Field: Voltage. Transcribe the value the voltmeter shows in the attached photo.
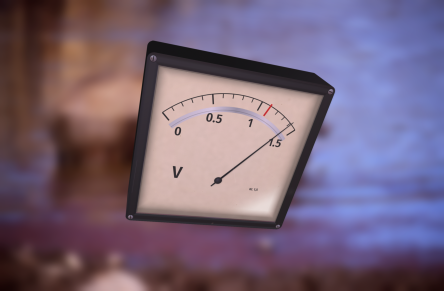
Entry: 1.4 V
